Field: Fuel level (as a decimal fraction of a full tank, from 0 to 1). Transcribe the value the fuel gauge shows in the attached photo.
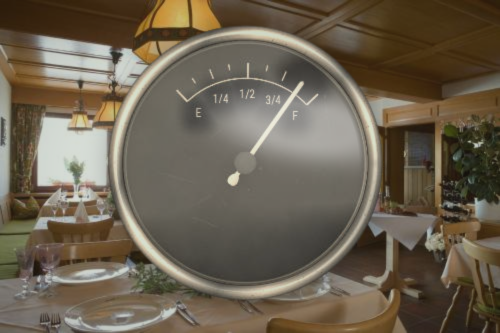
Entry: 0.875
